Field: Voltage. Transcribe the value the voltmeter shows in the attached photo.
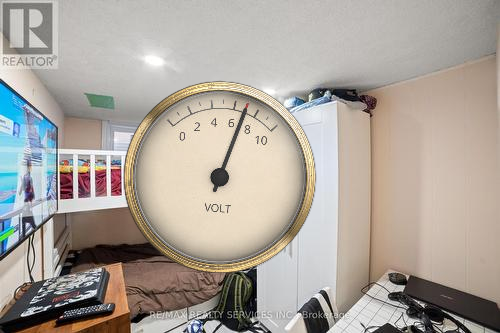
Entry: 7 V
